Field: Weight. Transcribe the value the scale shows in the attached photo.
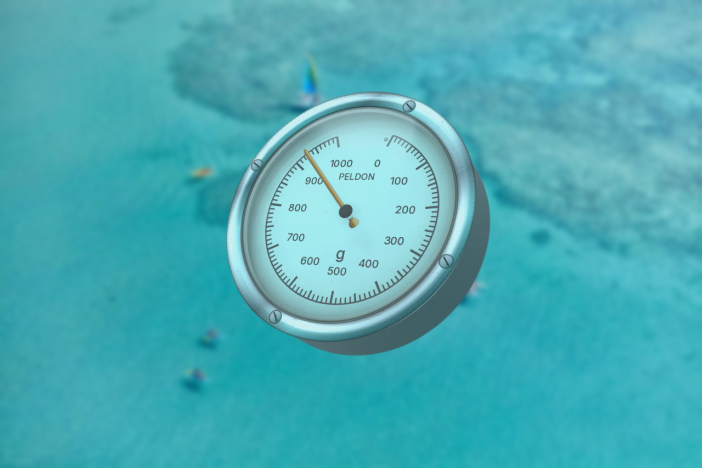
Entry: 930 g
